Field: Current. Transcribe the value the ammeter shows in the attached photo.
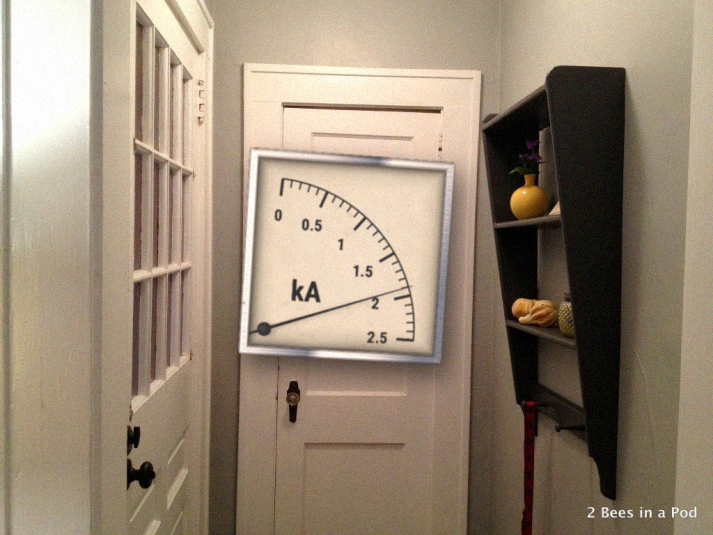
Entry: 1.9 kA
